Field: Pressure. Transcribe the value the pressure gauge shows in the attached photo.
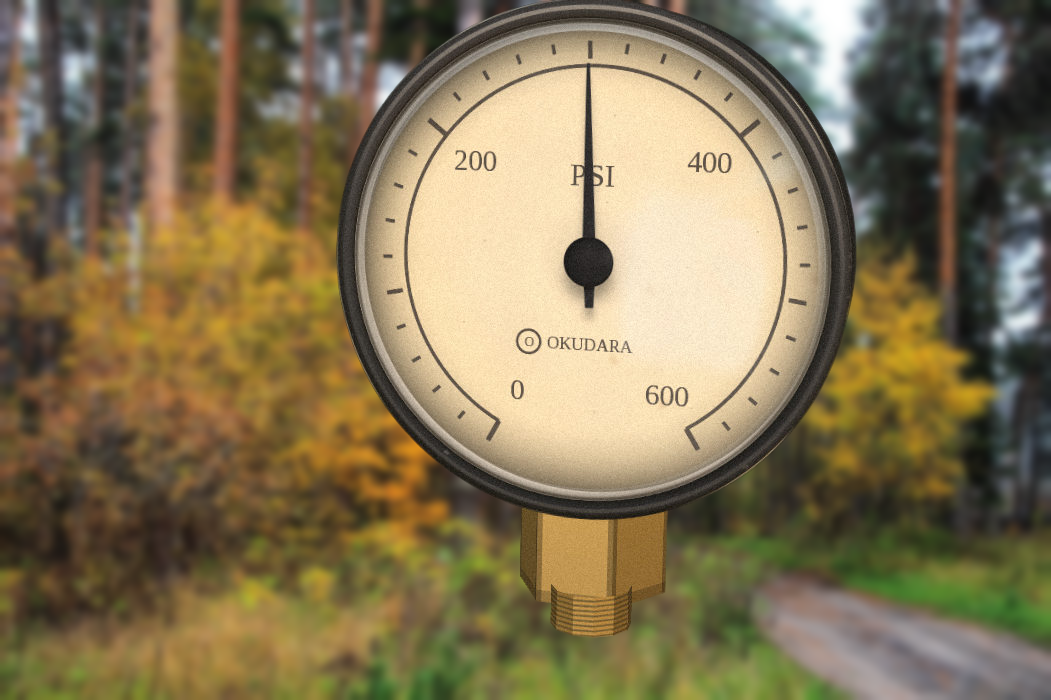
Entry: 300 psi
